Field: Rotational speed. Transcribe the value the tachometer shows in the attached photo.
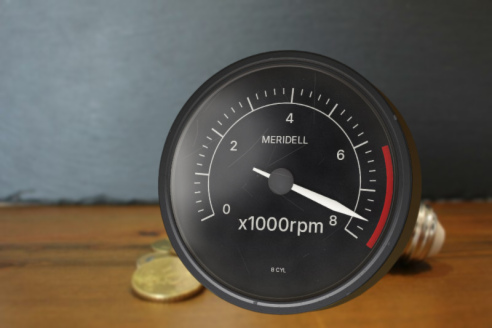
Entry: 7600 rpm
